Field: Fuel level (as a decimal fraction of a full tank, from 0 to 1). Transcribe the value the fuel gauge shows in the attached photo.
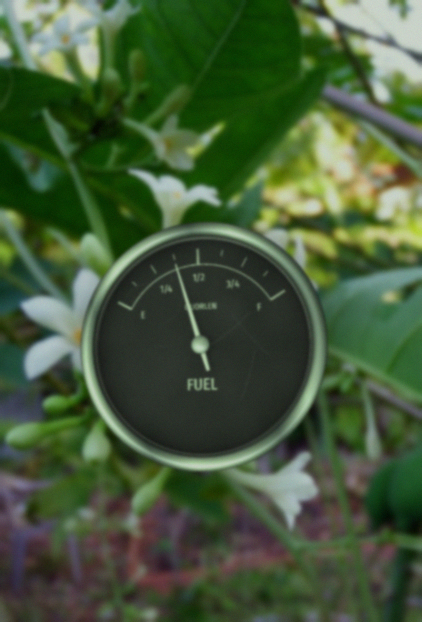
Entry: 0.375
